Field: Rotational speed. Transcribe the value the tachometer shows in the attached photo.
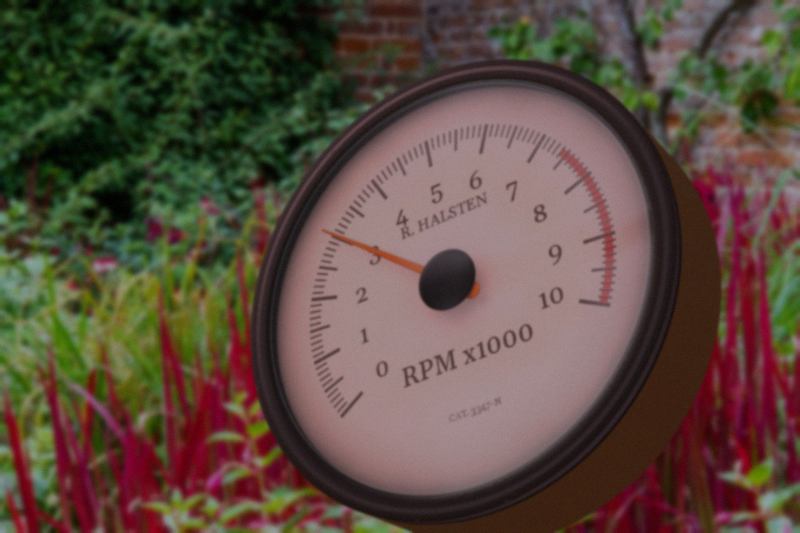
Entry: 3000 rpm
